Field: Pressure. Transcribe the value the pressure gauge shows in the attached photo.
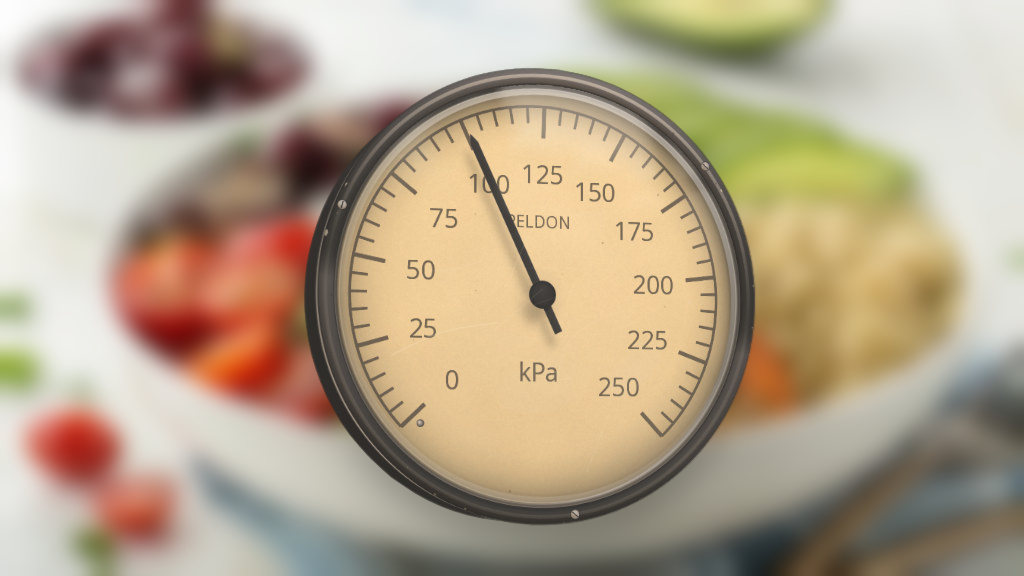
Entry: 100 kPa
